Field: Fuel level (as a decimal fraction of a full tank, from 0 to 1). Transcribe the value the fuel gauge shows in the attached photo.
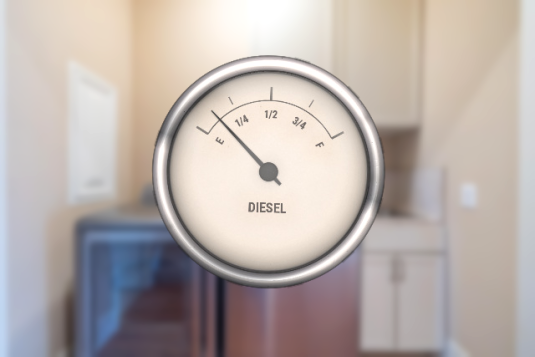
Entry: 0.125
